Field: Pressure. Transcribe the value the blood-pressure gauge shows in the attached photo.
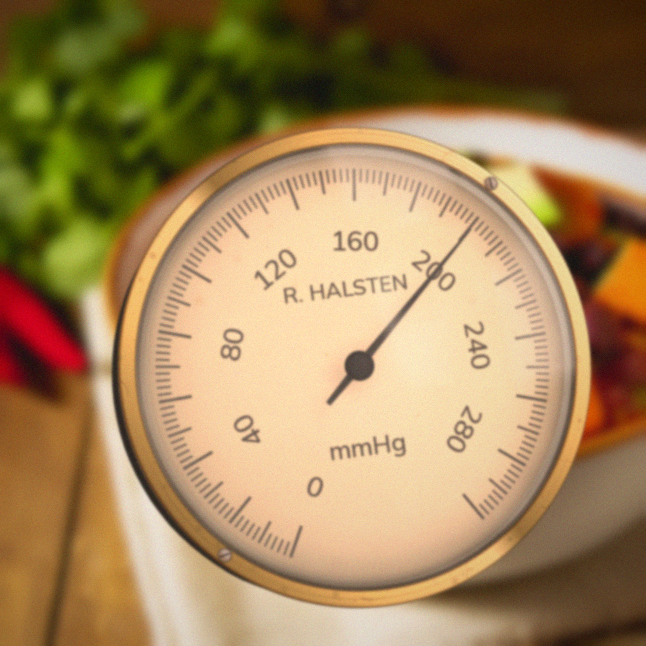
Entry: 200 mmHg
